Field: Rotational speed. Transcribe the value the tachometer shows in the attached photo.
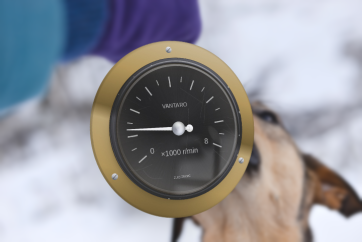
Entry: 1250 rpm
